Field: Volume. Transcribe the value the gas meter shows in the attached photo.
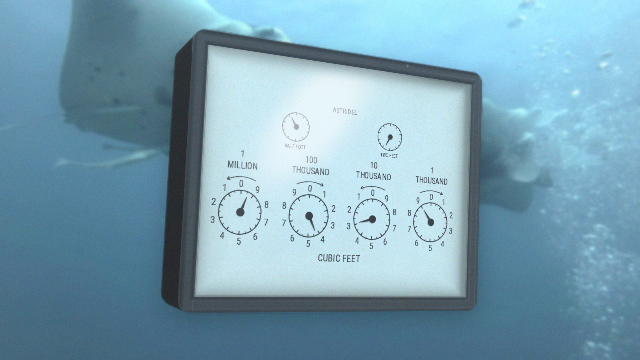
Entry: 942900 ft³
